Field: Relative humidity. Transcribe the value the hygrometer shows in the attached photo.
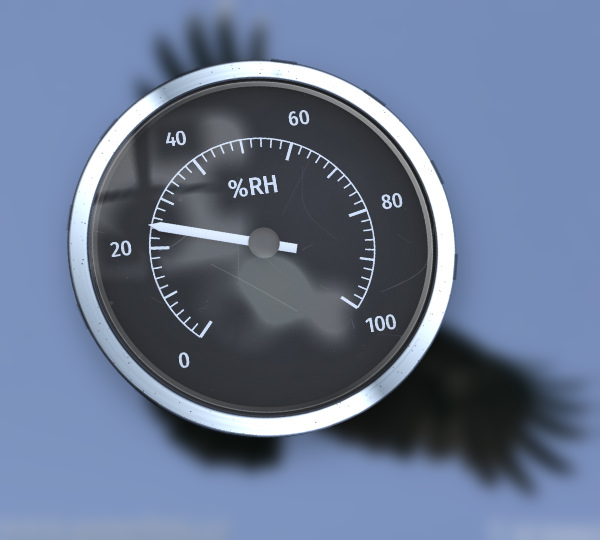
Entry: 24 %
